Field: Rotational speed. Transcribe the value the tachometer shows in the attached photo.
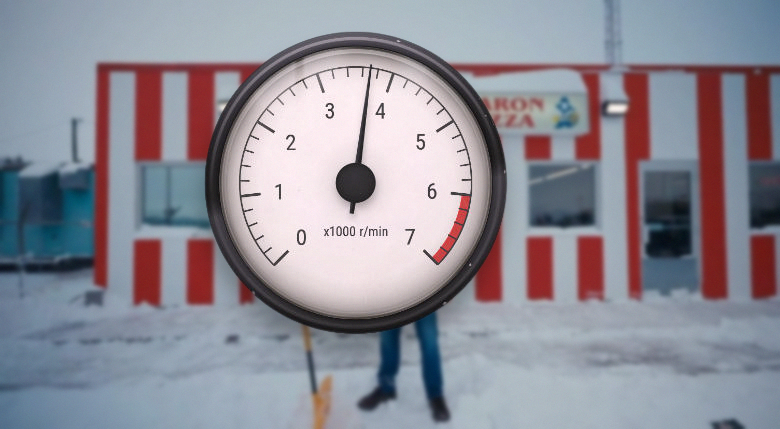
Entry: 3700 rpm
